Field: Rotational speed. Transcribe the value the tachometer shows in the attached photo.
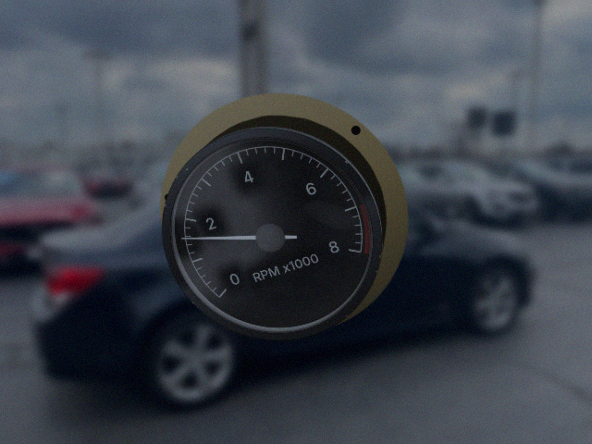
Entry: 1600 rpm
